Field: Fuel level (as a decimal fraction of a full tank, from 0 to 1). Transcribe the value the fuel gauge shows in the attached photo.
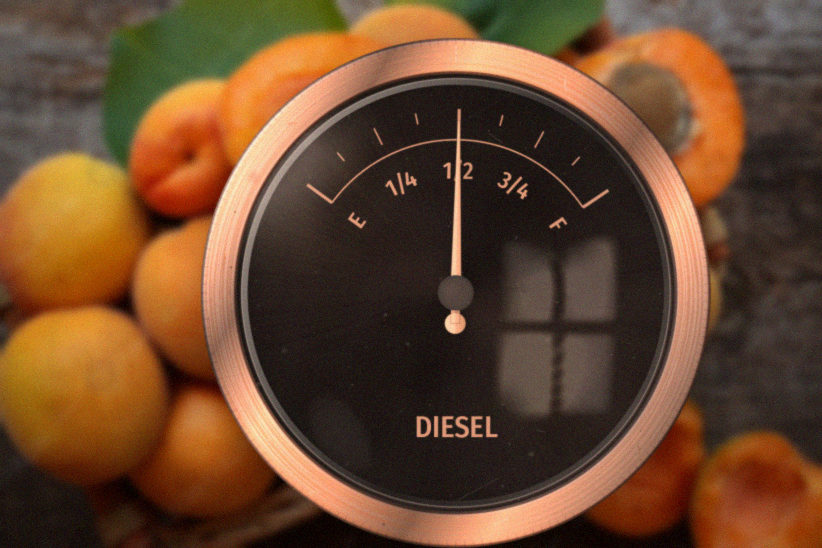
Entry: 0.5
